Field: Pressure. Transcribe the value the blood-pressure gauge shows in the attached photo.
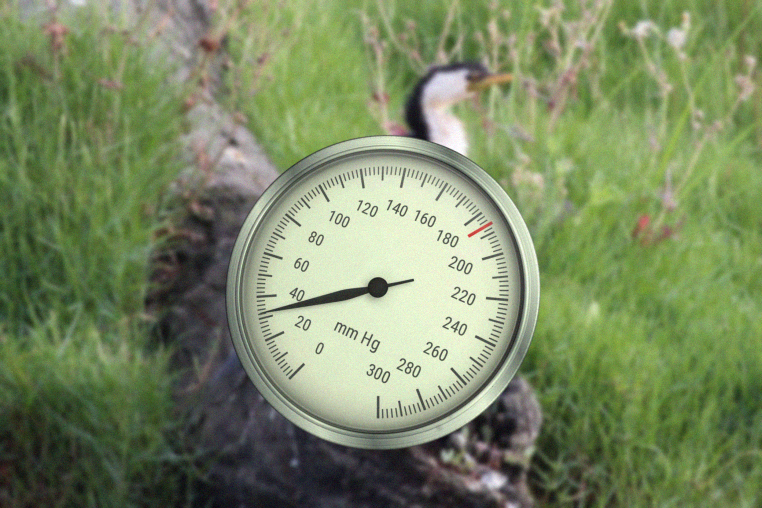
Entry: 32 mmHg
